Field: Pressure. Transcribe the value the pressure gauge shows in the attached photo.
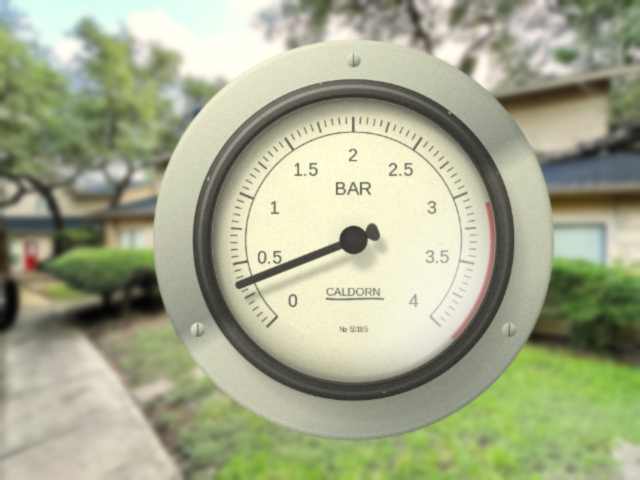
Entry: 0.35 bar
